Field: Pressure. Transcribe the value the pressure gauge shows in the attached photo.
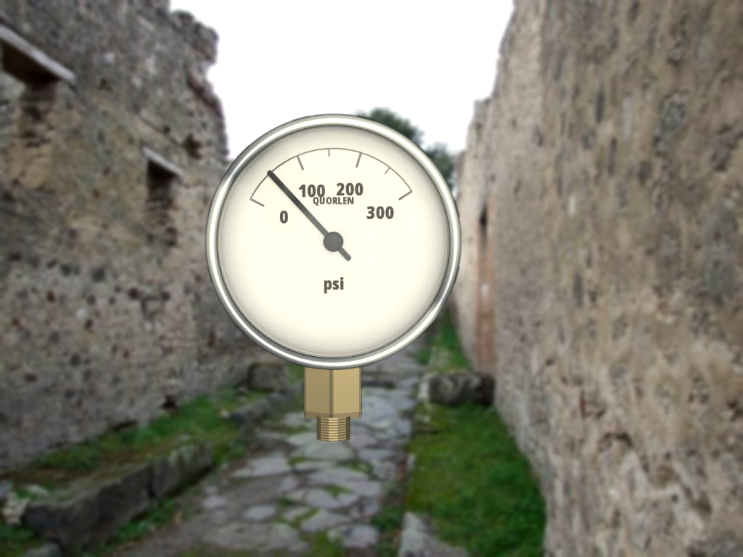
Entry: 50 psi
